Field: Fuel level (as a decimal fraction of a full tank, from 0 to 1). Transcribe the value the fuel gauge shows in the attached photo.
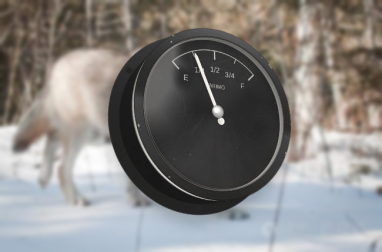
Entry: 0.25
